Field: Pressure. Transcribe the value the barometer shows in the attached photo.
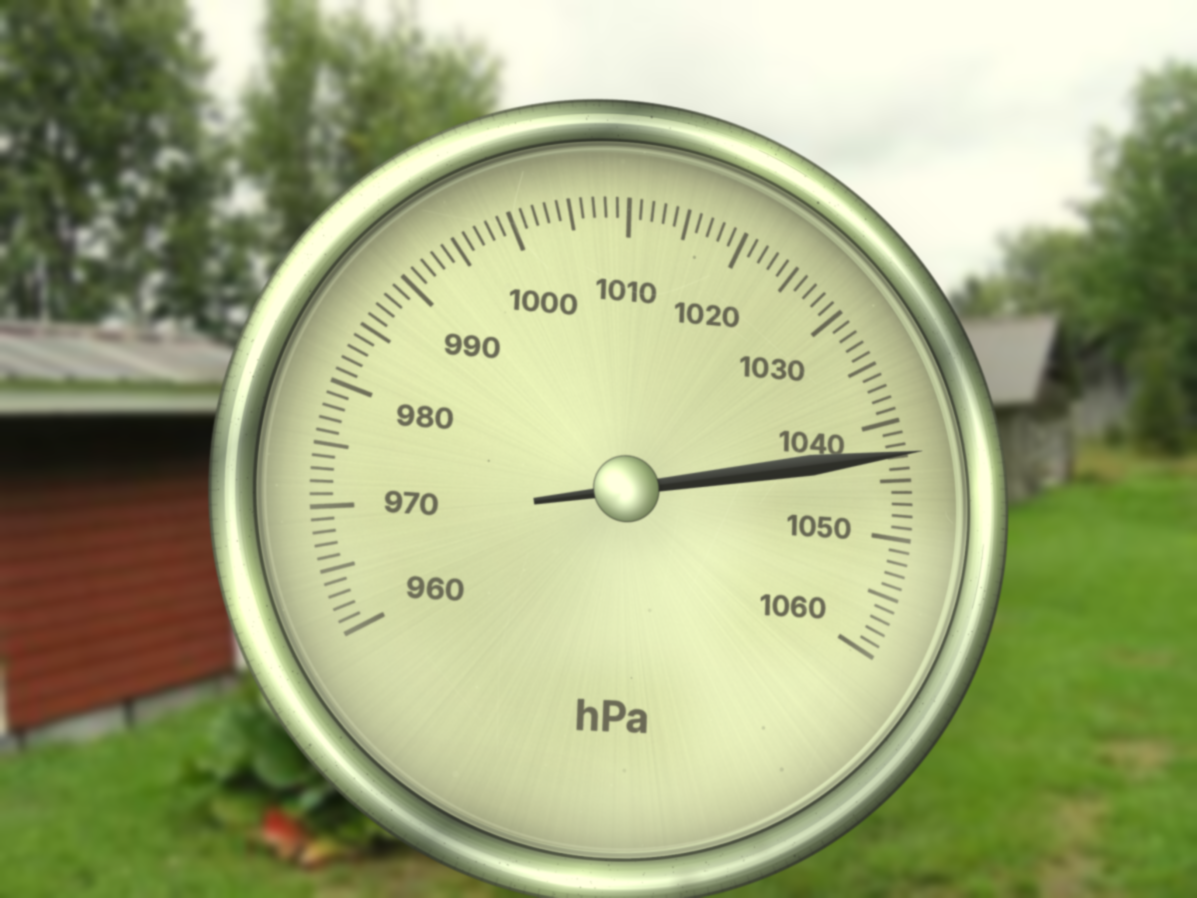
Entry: 1043 hPa
